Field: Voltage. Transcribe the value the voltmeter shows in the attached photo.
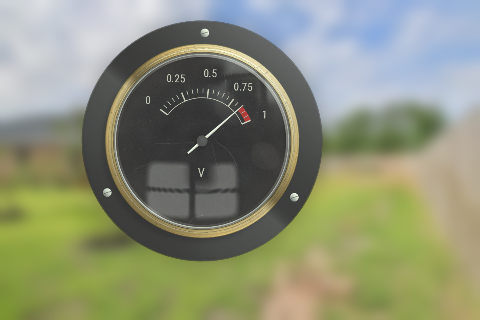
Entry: 0.85 V
